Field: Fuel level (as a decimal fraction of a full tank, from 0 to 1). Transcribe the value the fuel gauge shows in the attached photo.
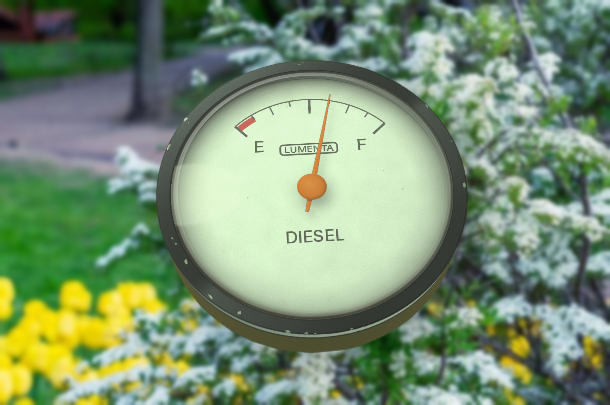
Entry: 0.625
